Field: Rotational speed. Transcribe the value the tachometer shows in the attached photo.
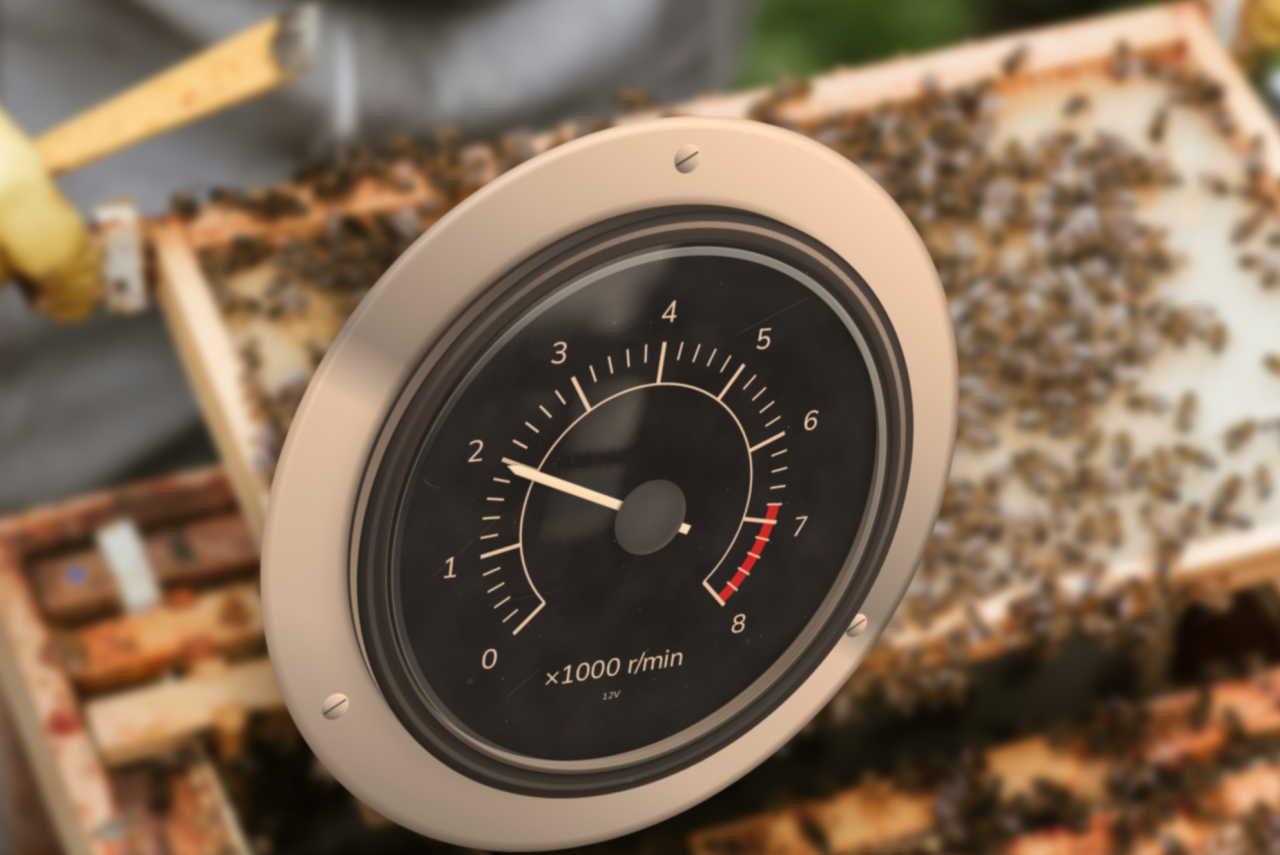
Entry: 2000 rpm
